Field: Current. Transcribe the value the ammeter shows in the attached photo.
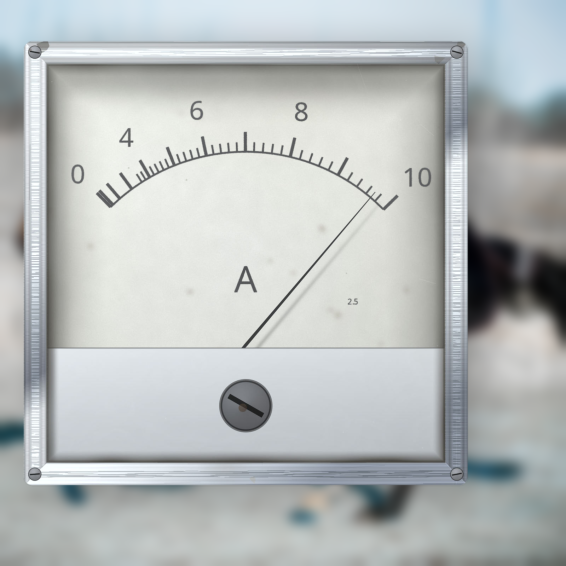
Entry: 9.7 A
